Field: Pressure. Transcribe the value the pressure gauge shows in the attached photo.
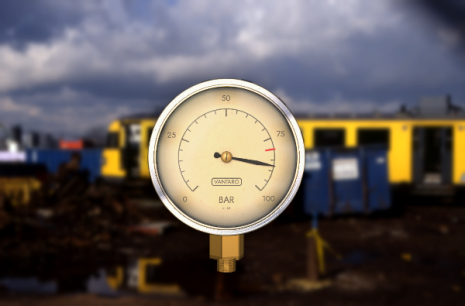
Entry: 87.5 bar
